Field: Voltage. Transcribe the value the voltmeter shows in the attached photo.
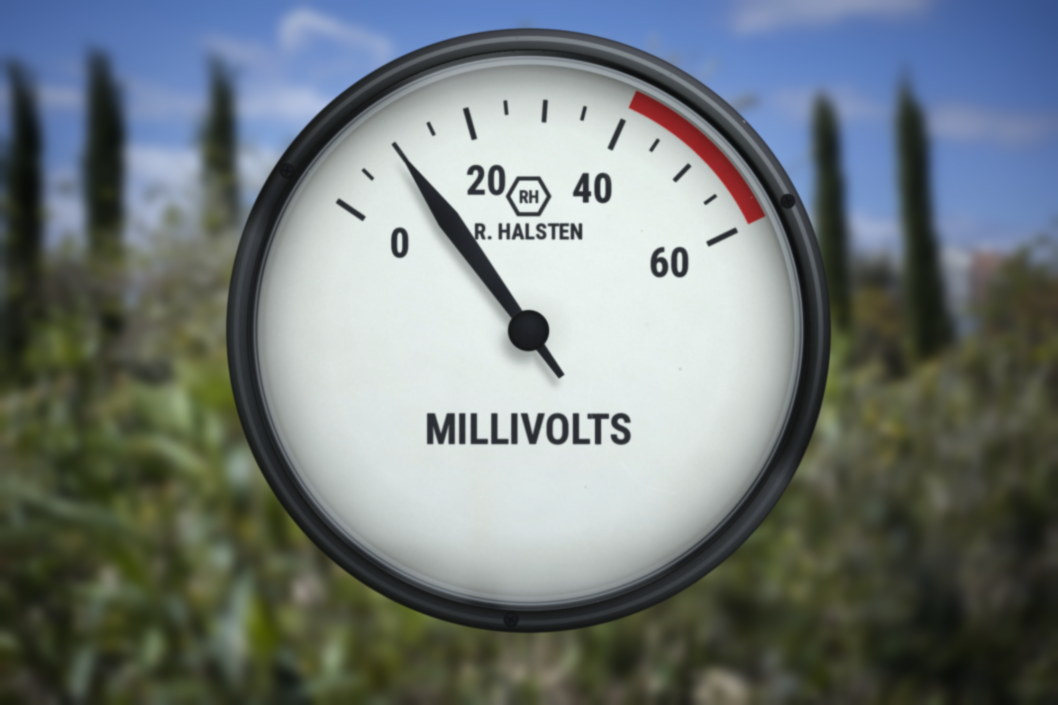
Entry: 10 mV
